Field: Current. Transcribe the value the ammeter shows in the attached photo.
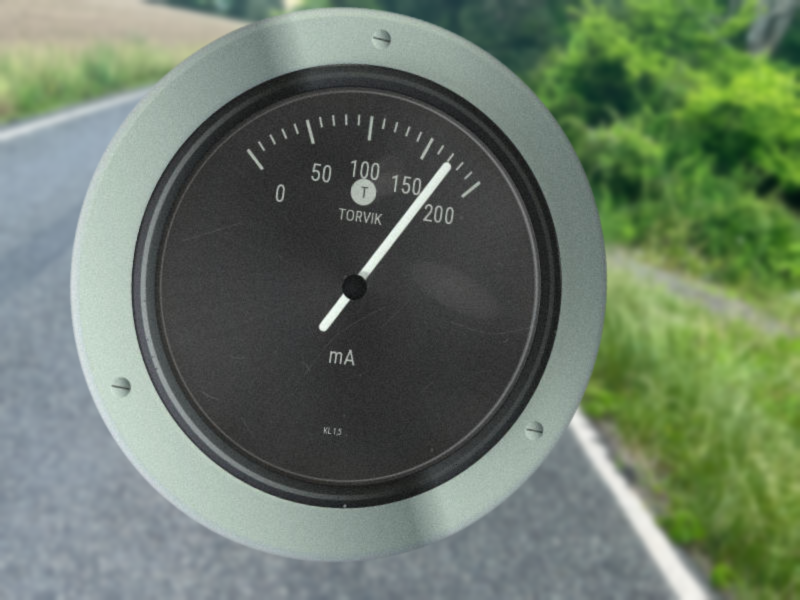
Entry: 170 mA
